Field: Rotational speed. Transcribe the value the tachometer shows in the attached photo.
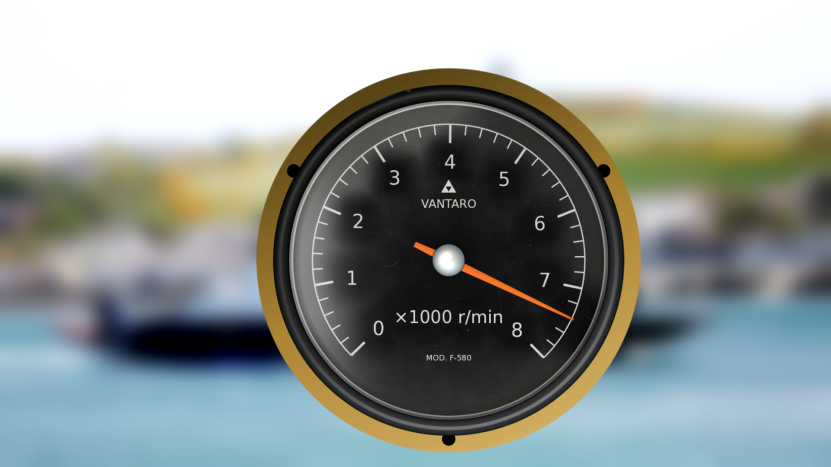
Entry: 7400 rpm
